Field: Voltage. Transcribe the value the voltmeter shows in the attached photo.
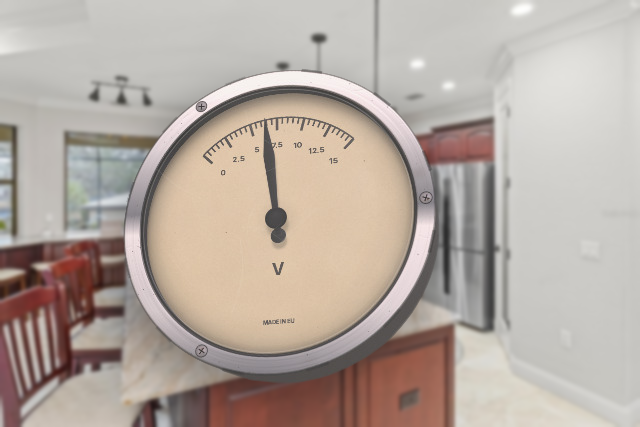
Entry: 6.5 V
